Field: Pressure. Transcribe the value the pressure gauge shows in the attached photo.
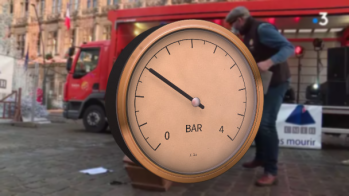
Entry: 1.2 bar
